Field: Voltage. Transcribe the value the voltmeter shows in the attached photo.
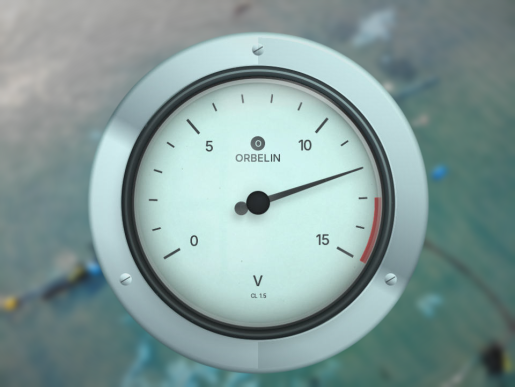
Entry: 12 V
